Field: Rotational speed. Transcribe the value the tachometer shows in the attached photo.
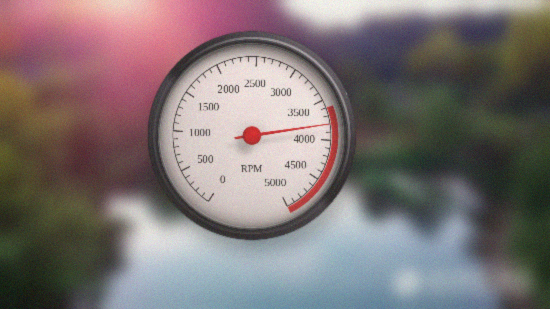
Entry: 3800 rpm
